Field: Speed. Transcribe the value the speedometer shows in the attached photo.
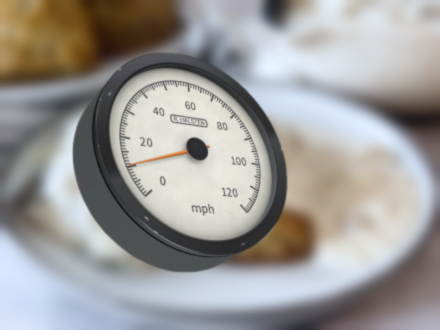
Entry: 10 mph
